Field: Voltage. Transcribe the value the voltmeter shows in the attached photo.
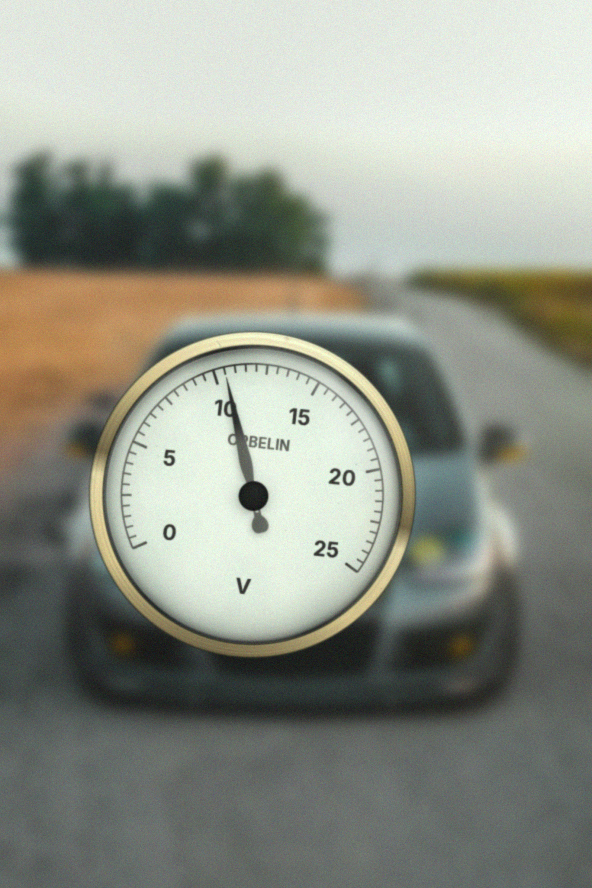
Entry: 10.5 V
